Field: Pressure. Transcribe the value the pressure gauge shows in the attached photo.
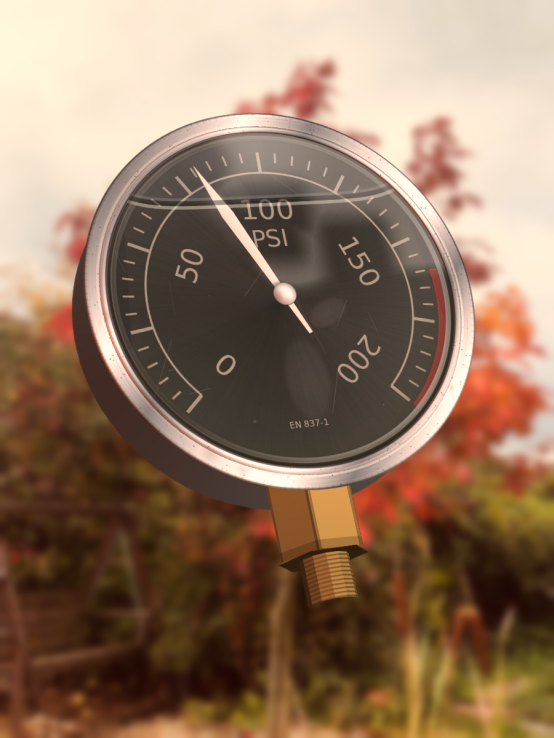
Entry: 80 psi
